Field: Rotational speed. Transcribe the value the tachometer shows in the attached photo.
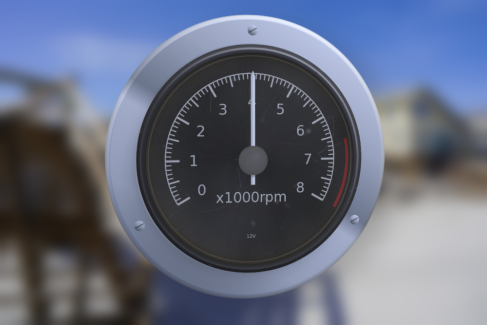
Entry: 4000 rpm
